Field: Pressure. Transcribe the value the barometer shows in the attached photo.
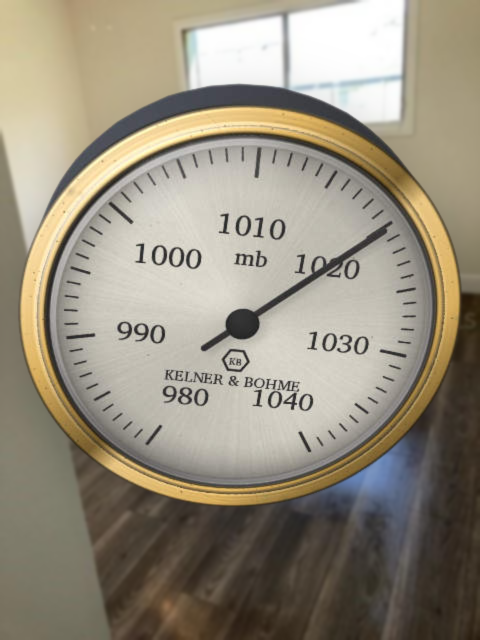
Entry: 1020 mbar
